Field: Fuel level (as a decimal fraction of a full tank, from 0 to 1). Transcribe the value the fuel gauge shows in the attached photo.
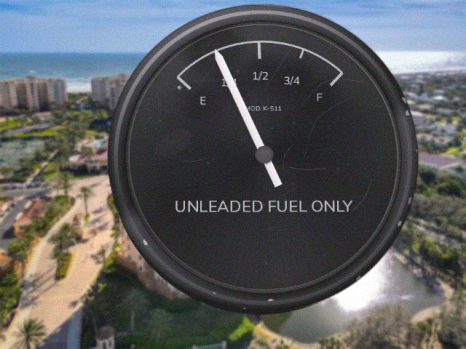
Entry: 0.25
